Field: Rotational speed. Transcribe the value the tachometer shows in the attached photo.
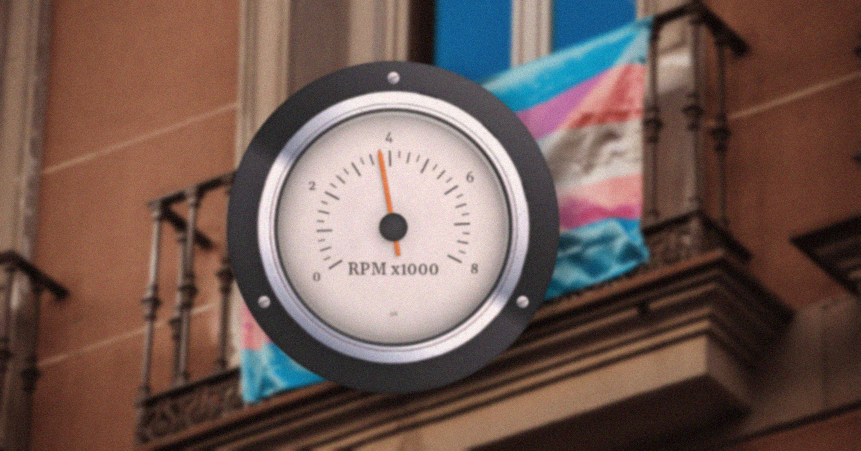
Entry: 3750 rpm
